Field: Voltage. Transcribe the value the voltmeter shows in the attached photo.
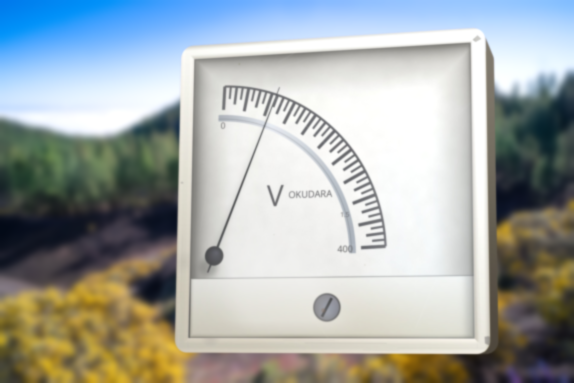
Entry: 90 V
